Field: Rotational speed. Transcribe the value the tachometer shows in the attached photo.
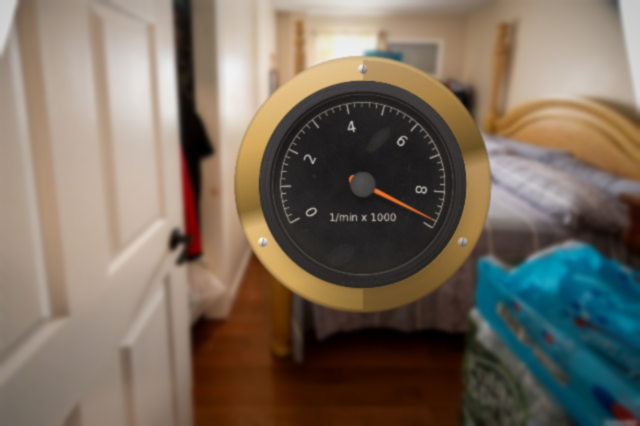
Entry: 8800 rpm
